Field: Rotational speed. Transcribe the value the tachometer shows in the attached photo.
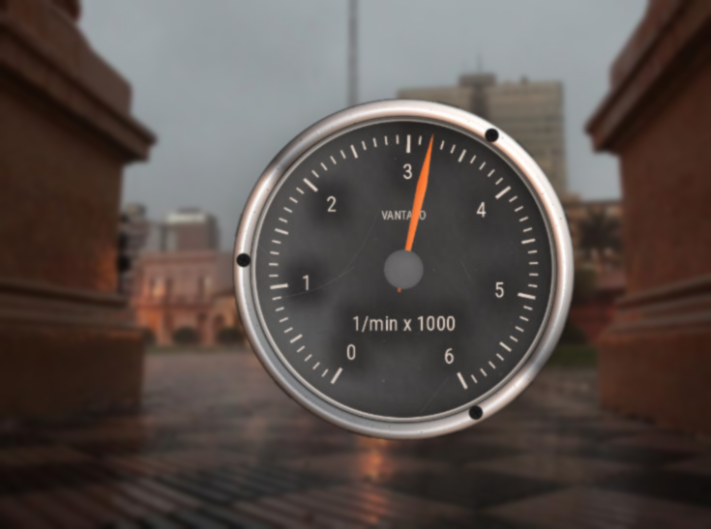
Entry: 3200 rpm
